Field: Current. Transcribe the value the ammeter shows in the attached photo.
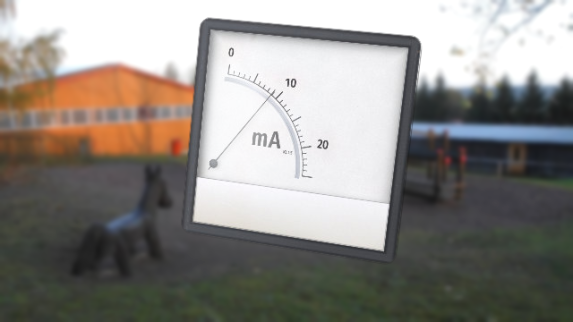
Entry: 9 mA
